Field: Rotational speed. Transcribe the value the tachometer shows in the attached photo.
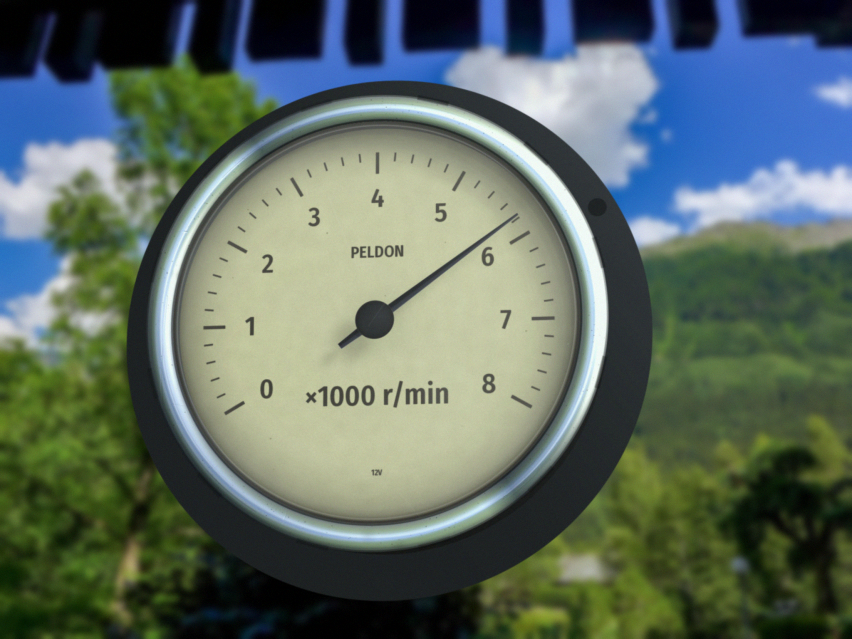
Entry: 5800 rpm
